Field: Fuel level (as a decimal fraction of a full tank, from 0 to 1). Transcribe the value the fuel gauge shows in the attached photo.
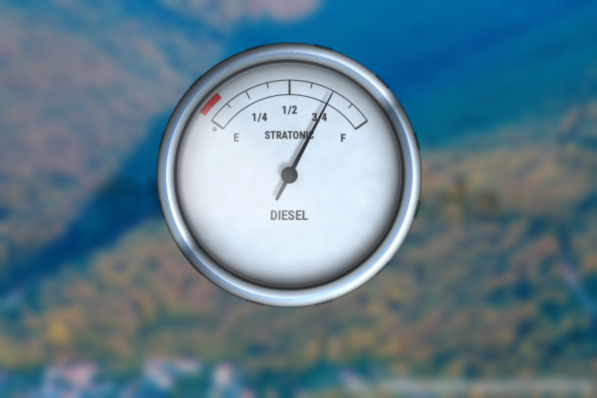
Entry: 0.75
